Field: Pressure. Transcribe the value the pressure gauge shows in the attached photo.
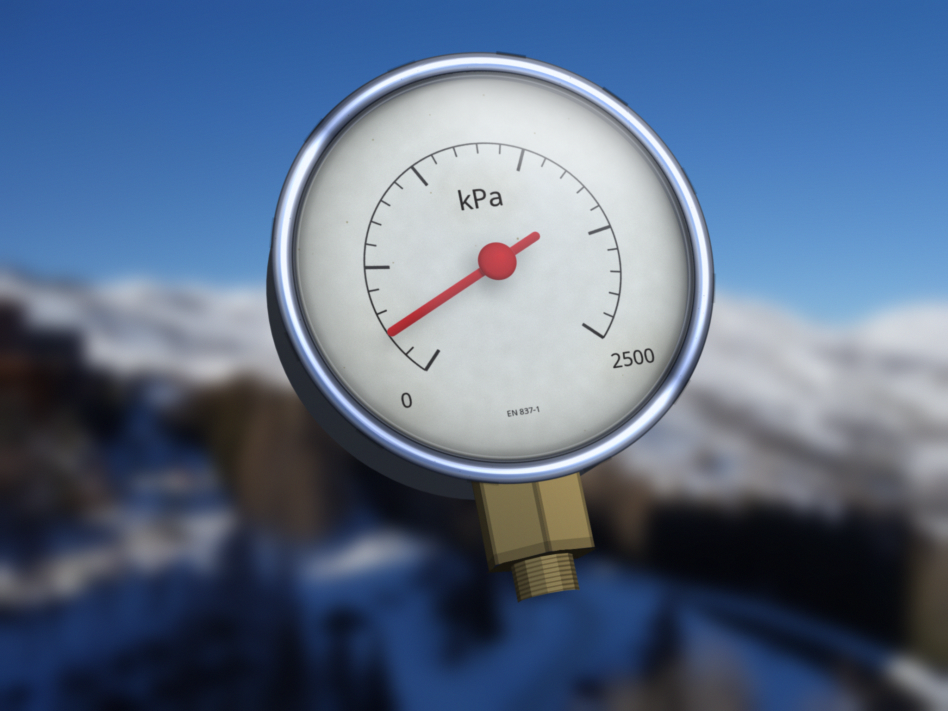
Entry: 200 kPa
